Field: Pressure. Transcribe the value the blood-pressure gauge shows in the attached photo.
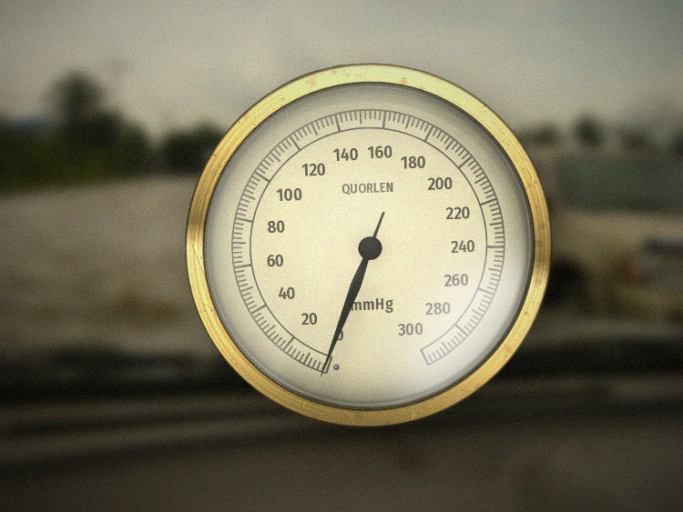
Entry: 2 mmHg
